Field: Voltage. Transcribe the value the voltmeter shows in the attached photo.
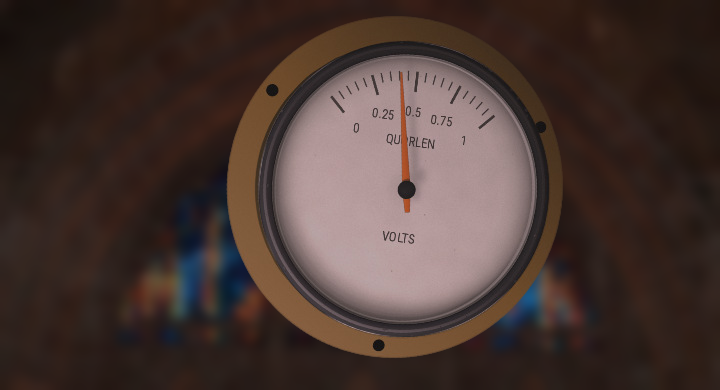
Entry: 0.4 V
